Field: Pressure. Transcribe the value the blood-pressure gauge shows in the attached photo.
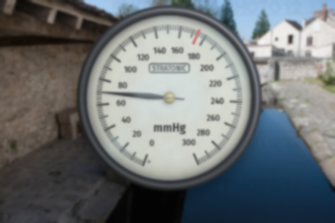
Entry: 70 mmHg
